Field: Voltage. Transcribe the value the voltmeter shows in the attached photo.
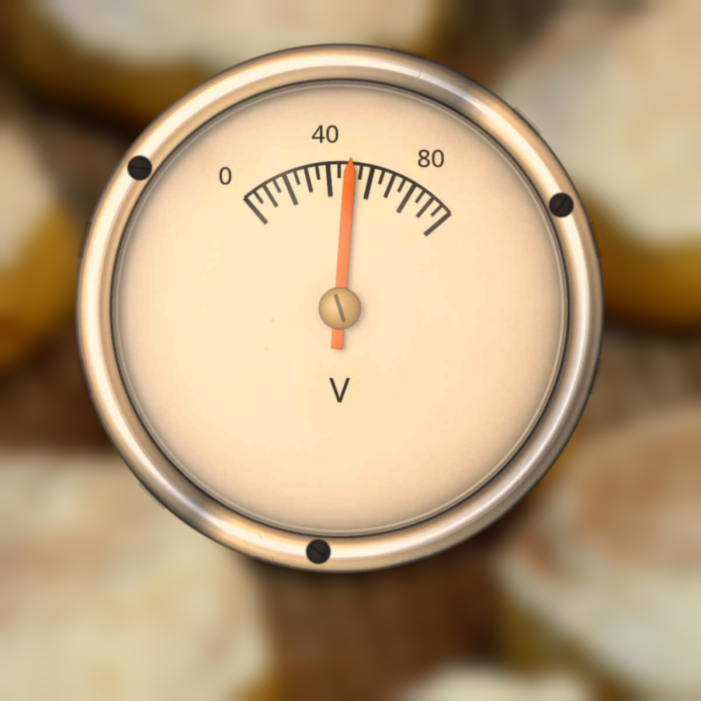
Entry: 50 V
